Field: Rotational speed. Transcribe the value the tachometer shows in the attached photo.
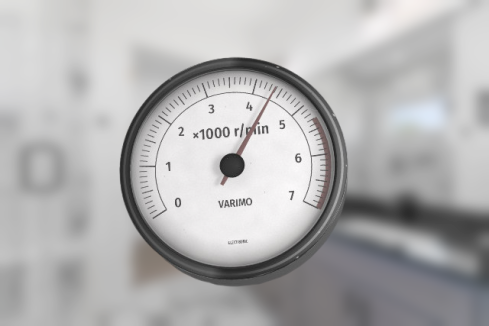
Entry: 4400 rpm
